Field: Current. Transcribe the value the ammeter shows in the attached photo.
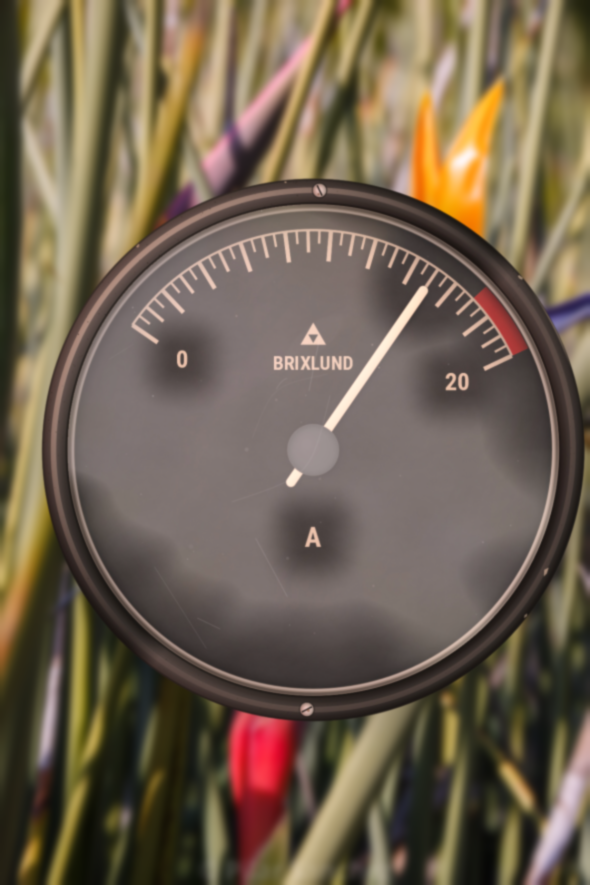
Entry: 15 A
